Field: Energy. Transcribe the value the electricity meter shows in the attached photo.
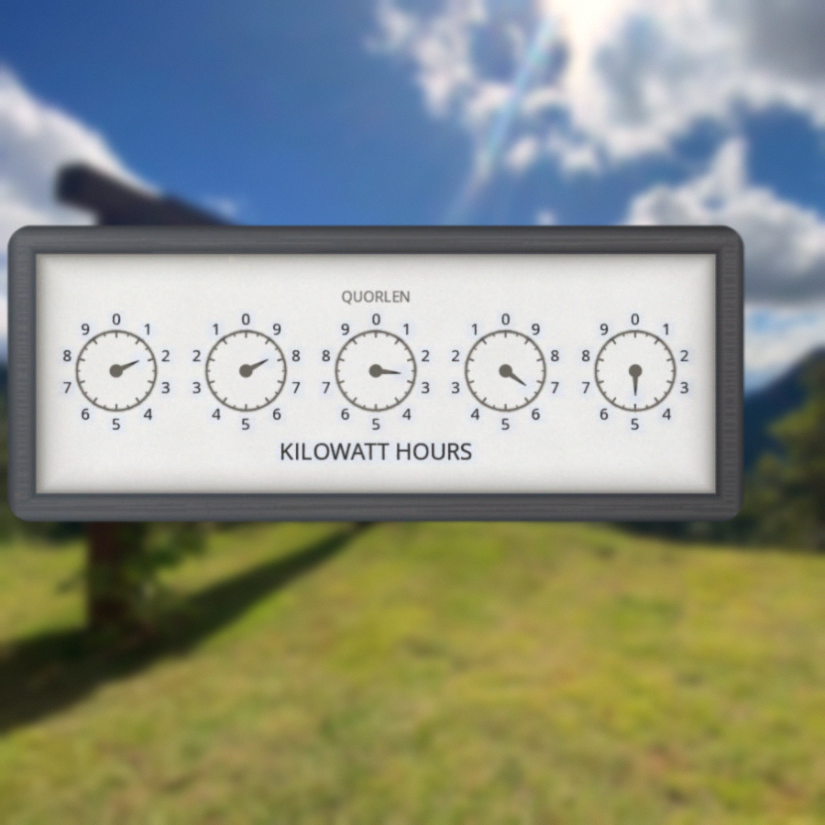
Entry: 18265 kWh
